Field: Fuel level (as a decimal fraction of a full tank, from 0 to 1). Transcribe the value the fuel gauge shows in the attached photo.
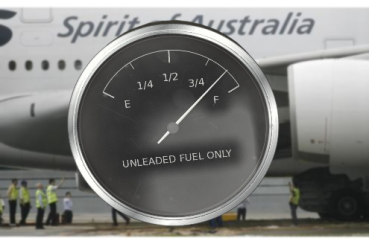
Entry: 0.875
